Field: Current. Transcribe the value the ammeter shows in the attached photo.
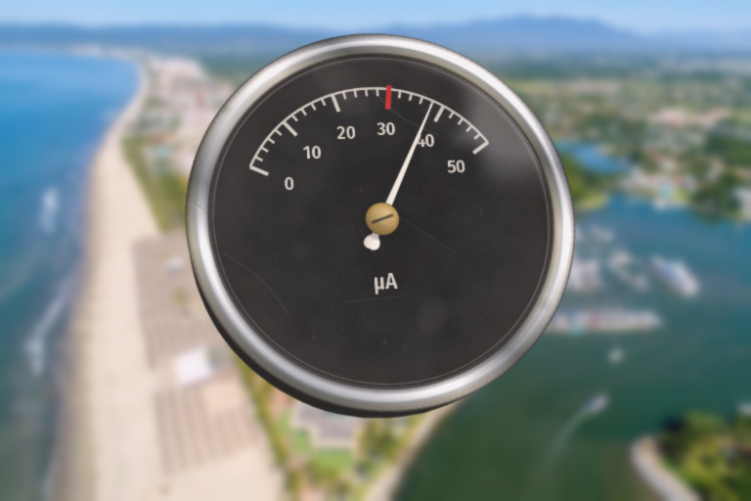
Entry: 38 µA
